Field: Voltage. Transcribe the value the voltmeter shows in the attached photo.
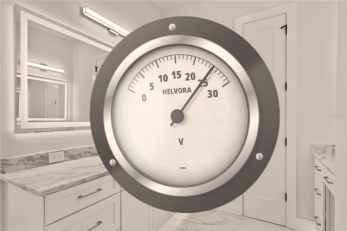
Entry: 25 V
